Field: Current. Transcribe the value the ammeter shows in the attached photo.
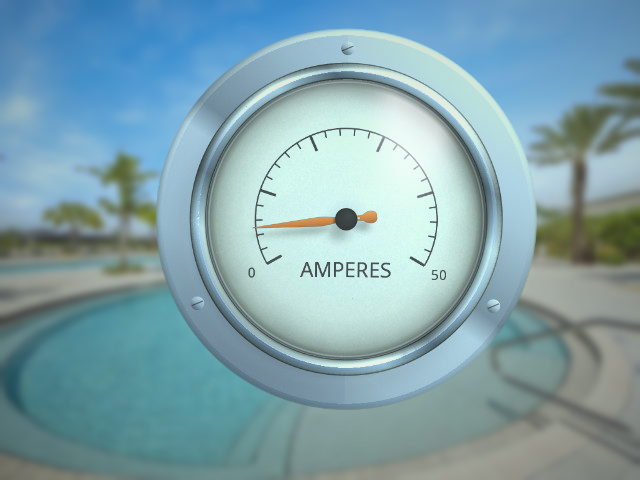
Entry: 5 A
